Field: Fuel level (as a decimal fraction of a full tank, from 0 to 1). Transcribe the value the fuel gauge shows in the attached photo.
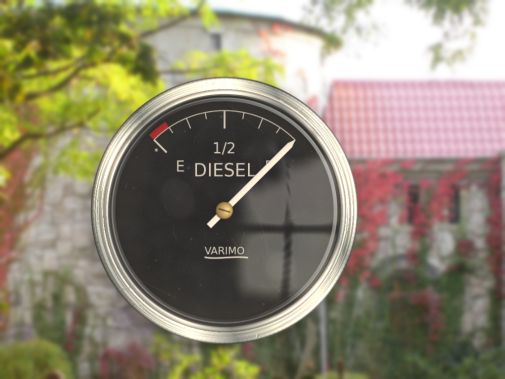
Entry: 1
